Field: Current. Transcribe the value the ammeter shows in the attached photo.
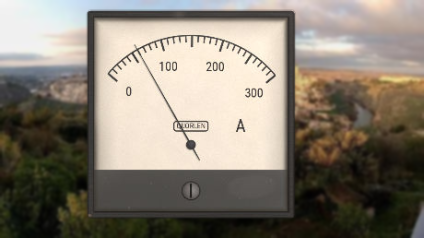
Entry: 60 A
